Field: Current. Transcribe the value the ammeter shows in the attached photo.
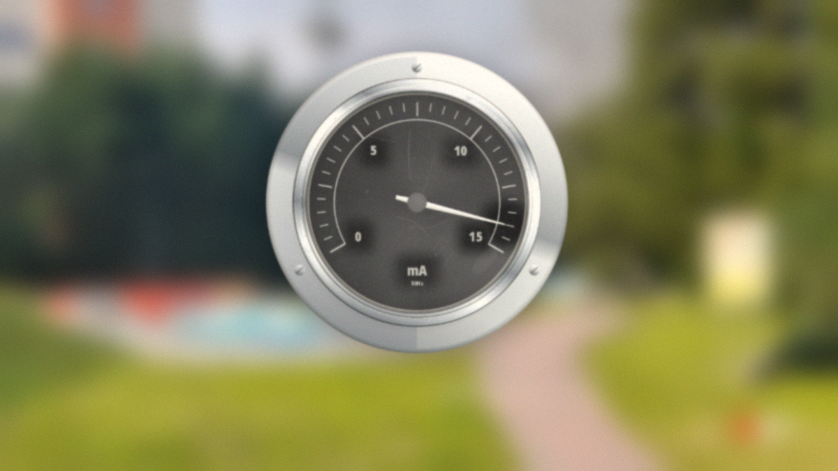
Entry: 14 mA
